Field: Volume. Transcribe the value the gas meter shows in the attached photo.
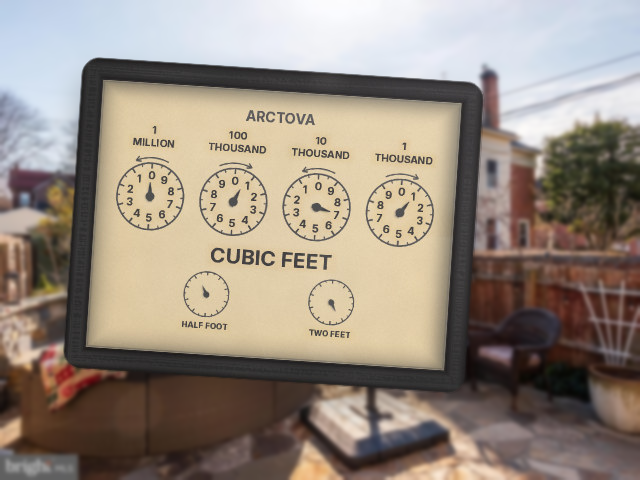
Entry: 7100 ft³
